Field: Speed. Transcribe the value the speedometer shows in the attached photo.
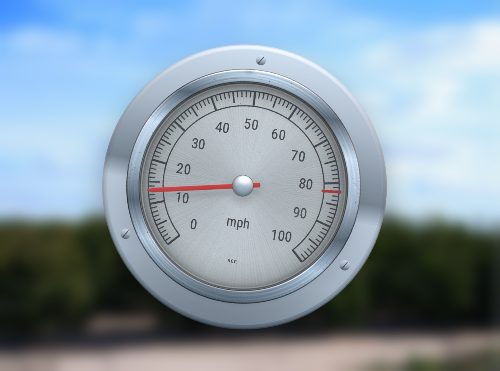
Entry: 13 mph
